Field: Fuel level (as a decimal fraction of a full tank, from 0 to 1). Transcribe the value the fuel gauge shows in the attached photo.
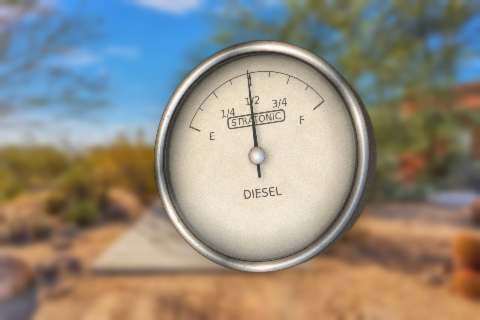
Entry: 0.5
